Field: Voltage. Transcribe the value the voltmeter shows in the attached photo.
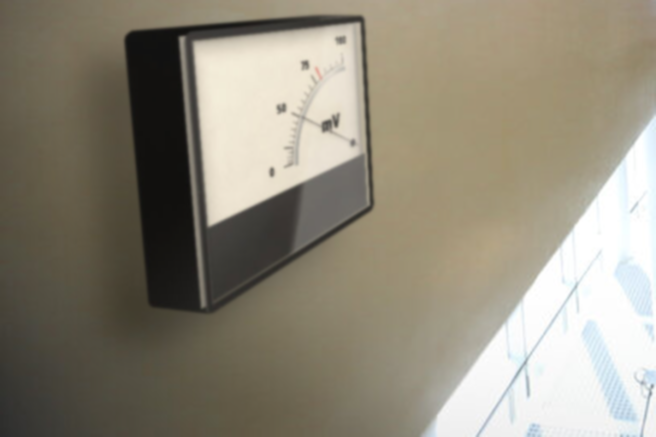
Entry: 50 mV
